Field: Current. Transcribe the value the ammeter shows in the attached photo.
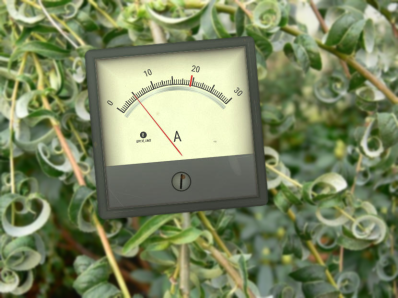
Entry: 5 A
